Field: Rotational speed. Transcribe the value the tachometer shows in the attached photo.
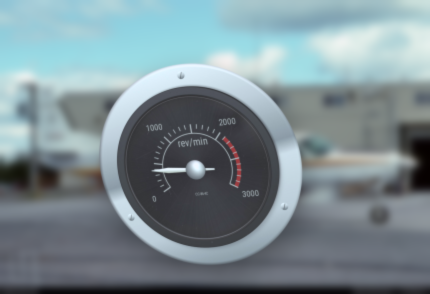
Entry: 400 rpm
